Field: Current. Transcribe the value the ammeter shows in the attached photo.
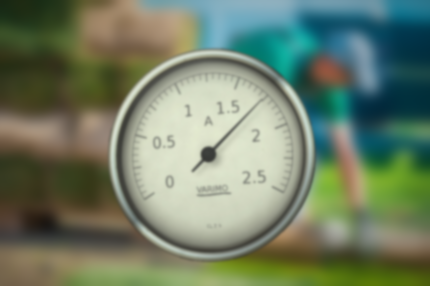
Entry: 1.75 A
